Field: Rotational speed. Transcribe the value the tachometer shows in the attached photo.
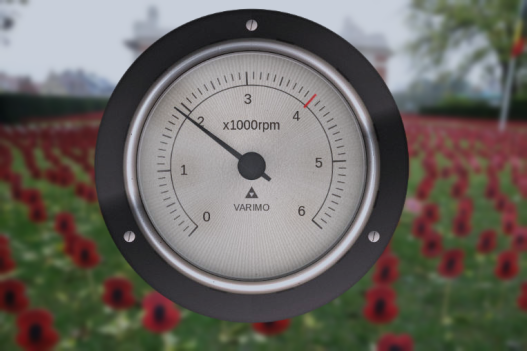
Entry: 1900 rpm
